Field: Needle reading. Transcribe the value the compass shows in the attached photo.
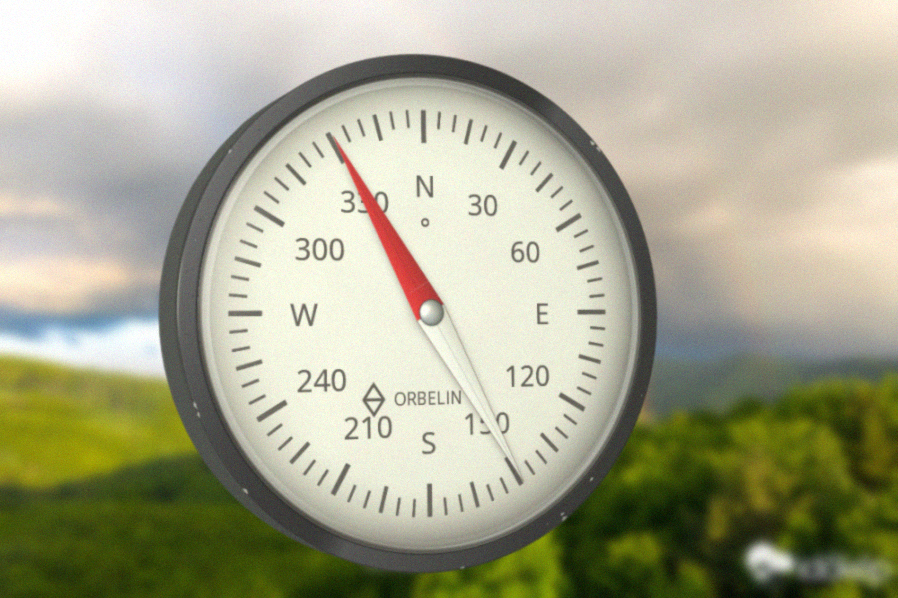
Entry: 330 °
